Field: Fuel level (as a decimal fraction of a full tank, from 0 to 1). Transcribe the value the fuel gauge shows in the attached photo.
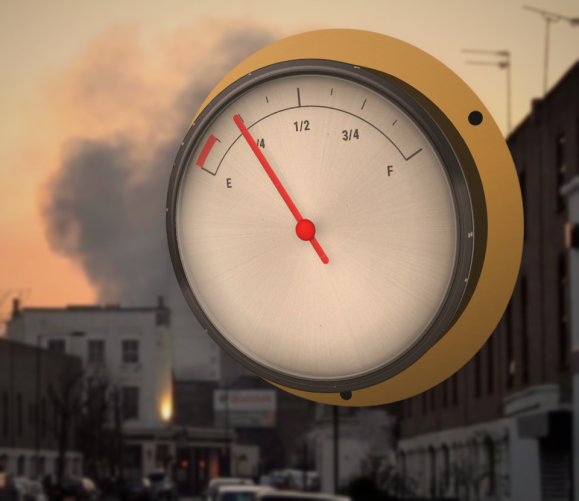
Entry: 0.25
